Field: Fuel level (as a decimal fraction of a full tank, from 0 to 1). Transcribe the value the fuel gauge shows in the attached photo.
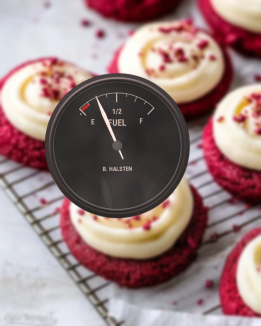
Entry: 0.25
